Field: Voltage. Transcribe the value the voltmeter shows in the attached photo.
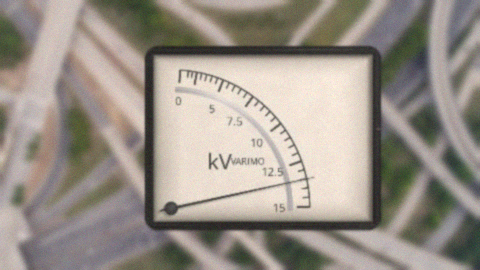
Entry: 13.5 kV
